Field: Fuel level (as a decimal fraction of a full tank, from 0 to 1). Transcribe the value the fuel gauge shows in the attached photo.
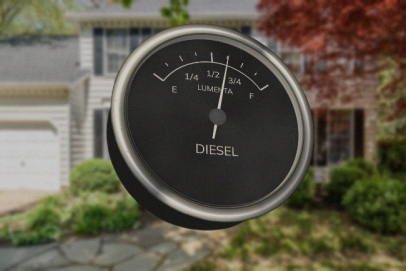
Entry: 0.625
